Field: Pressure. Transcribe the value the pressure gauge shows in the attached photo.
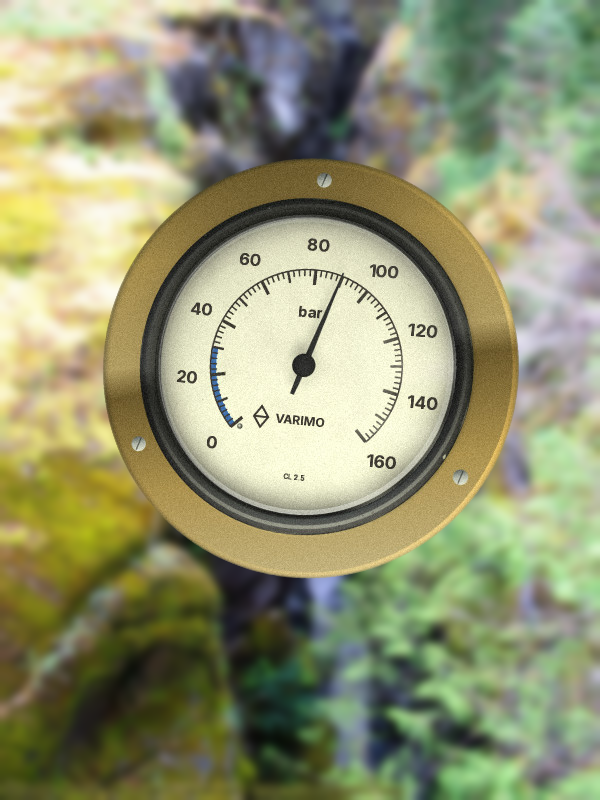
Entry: 90 bar
